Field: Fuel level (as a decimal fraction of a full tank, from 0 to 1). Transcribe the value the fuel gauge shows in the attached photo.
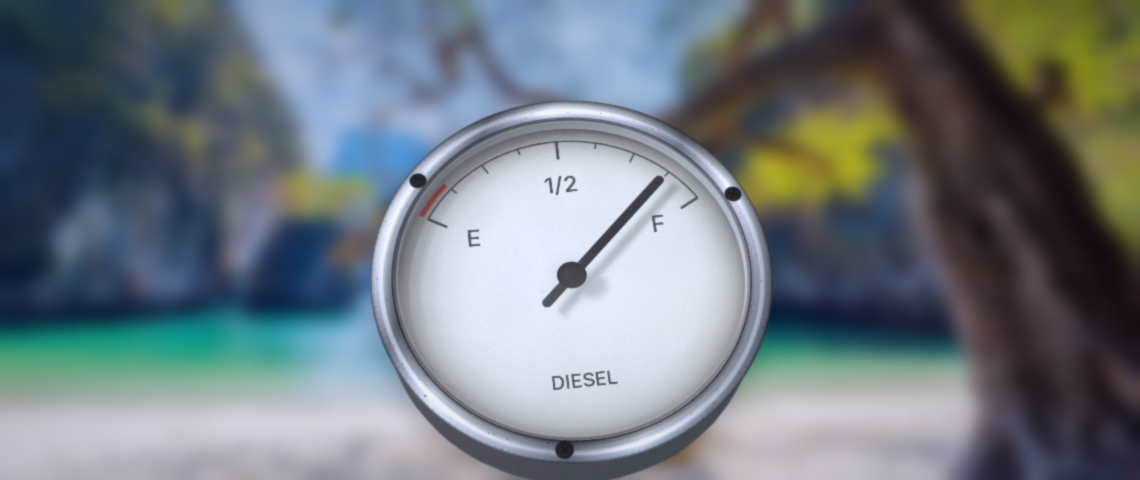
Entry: 0.875
